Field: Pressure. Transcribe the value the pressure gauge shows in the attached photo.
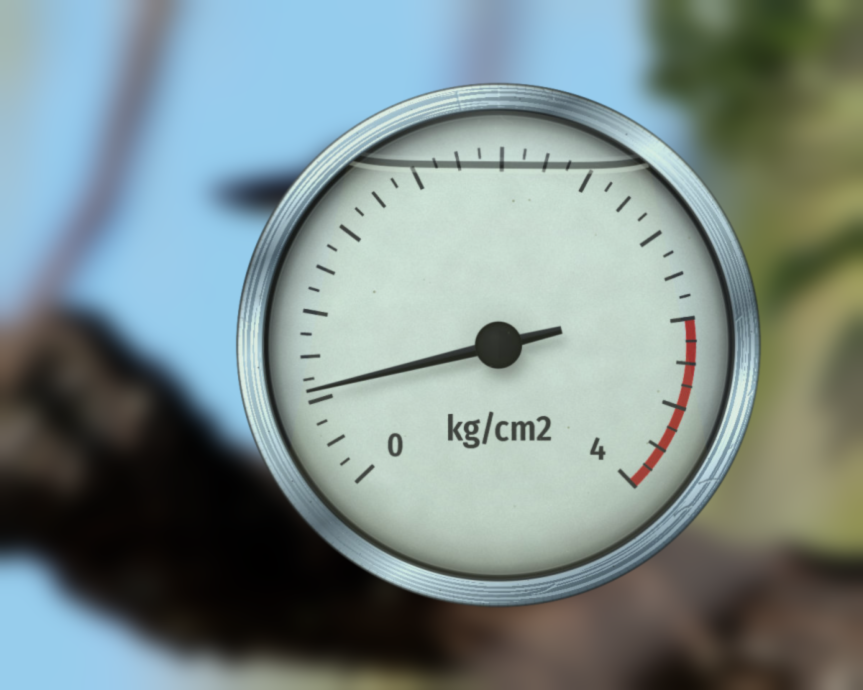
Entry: 0.45 kg/cm²
